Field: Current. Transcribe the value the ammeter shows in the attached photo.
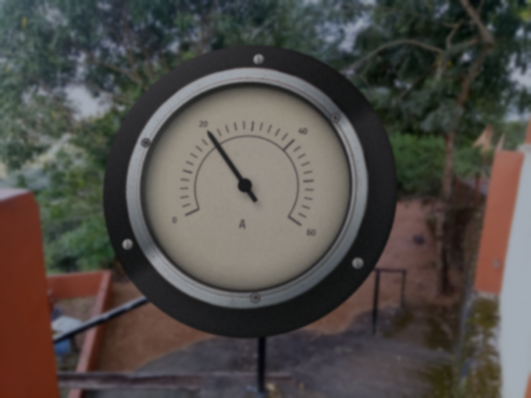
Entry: 20 A
